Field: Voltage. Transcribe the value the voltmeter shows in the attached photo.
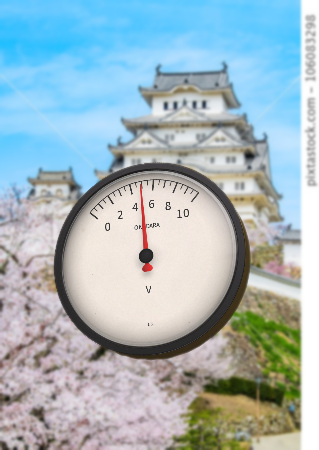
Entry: 5 V
